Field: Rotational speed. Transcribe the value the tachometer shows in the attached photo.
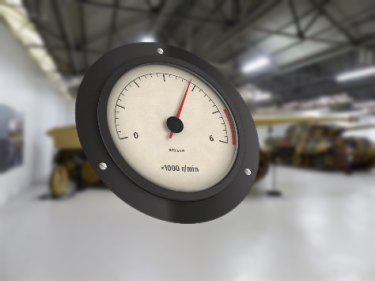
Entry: 3800 rpm
